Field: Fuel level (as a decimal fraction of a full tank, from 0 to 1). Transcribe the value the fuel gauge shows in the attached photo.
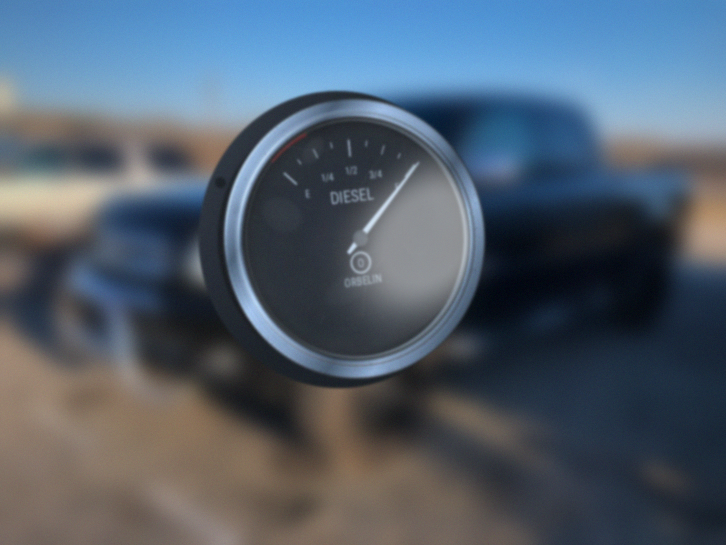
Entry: 1
